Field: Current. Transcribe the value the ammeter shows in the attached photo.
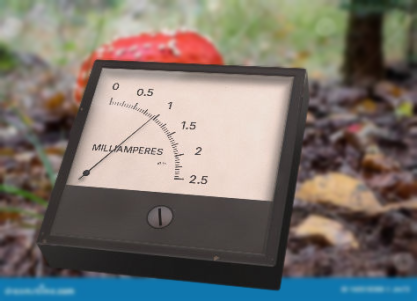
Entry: 1 mA
